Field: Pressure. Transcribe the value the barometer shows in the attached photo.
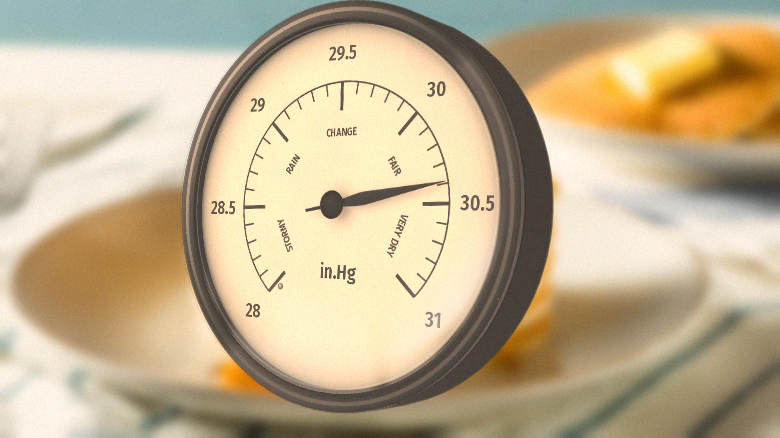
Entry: 30.4 inHg
